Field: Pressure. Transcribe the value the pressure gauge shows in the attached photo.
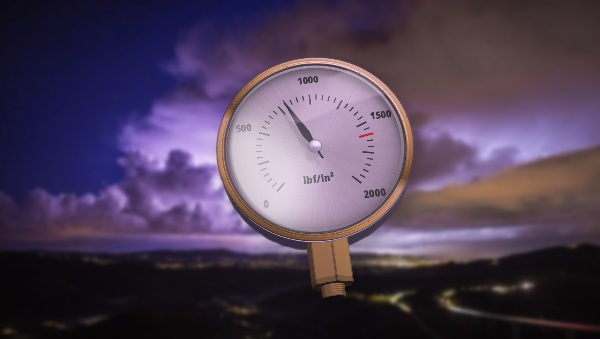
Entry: 800 psi
